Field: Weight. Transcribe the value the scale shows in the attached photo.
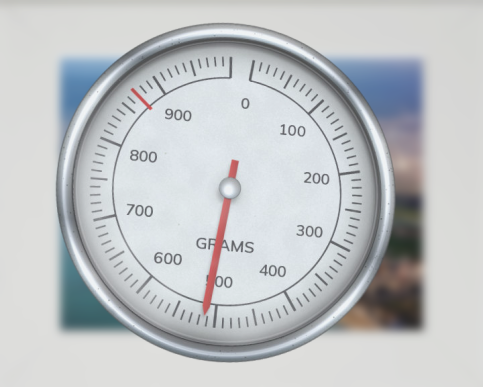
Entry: 515 g
